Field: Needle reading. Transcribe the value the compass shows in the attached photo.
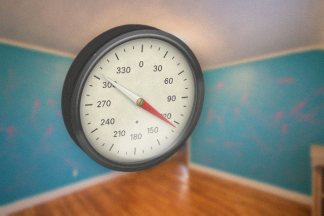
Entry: 125 °
